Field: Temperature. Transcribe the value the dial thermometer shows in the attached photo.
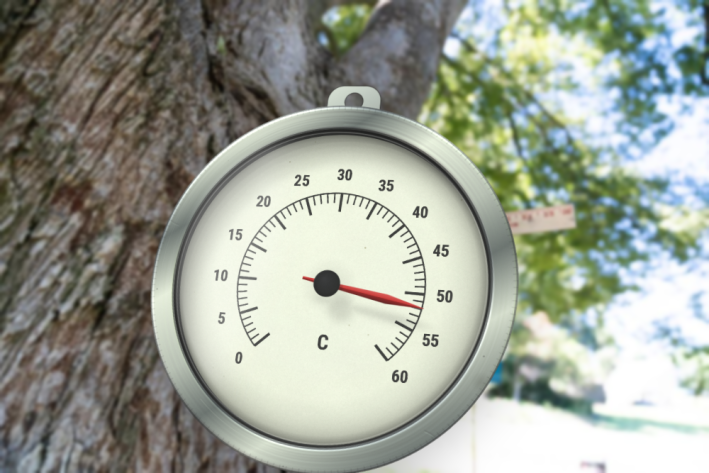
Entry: 52 °C
